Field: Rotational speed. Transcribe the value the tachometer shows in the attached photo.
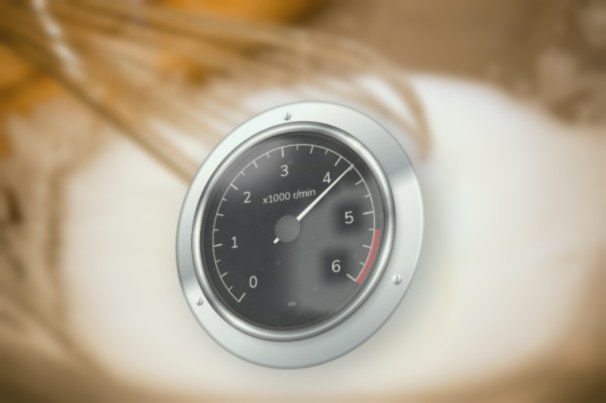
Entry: 4250 rpm
